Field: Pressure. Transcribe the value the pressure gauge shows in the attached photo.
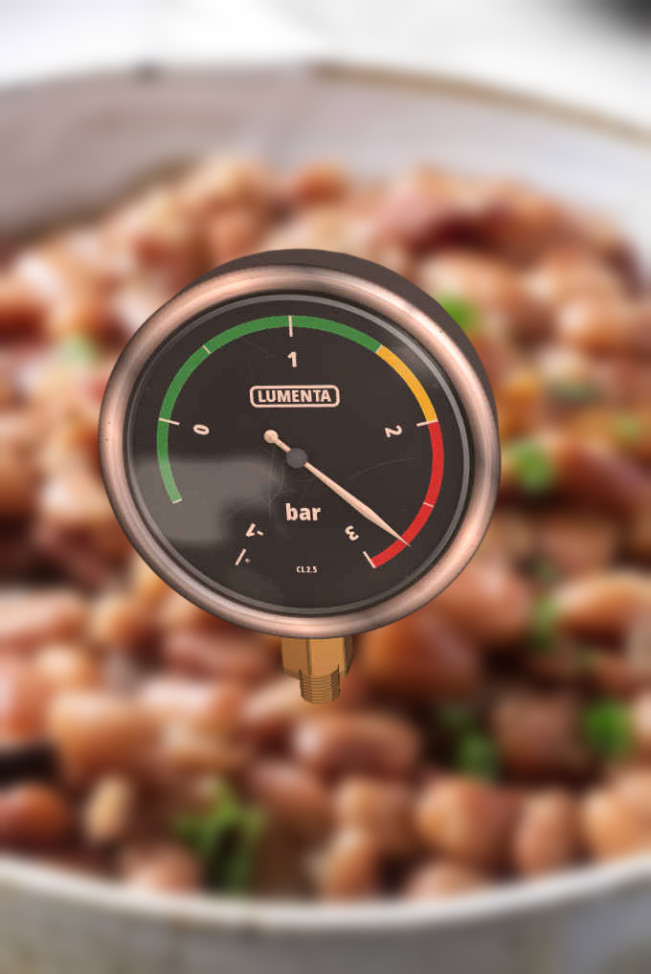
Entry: 2.75 bar
